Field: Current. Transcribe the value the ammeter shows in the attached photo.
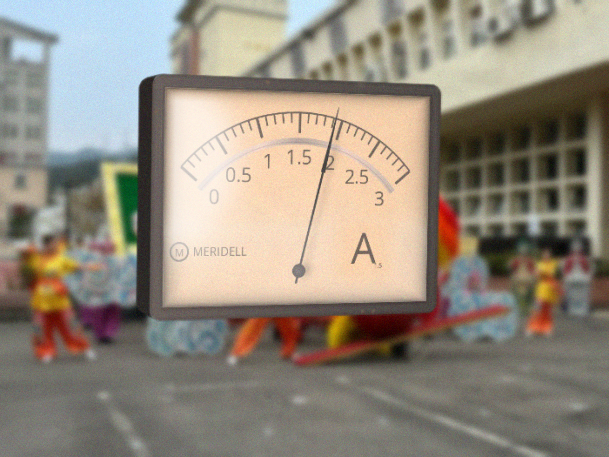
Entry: 1.9 A
